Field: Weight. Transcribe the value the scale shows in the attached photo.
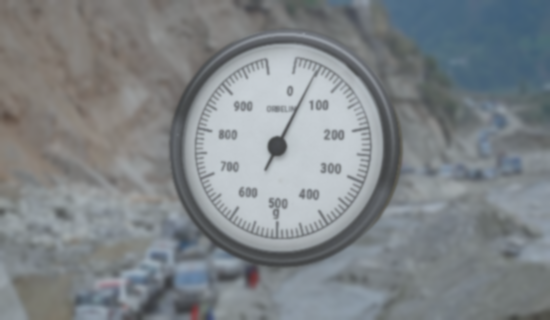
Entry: 50 g
